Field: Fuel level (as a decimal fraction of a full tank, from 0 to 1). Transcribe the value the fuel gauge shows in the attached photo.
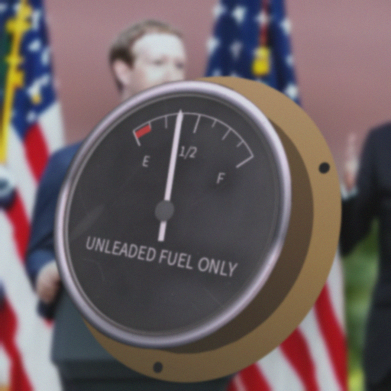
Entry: 0.375
